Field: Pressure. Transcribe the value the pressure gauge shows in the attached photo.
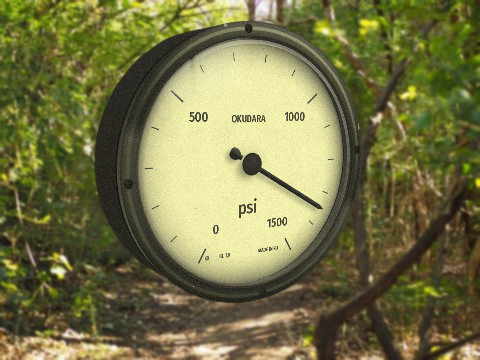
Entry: 1350 psi
